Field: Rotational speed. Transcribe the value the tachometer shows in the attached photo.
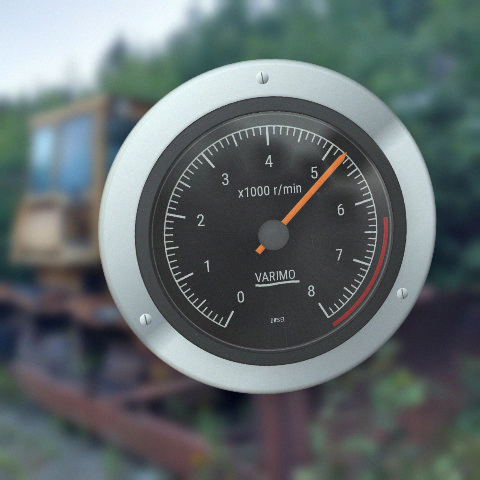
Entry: 5200 rpm
